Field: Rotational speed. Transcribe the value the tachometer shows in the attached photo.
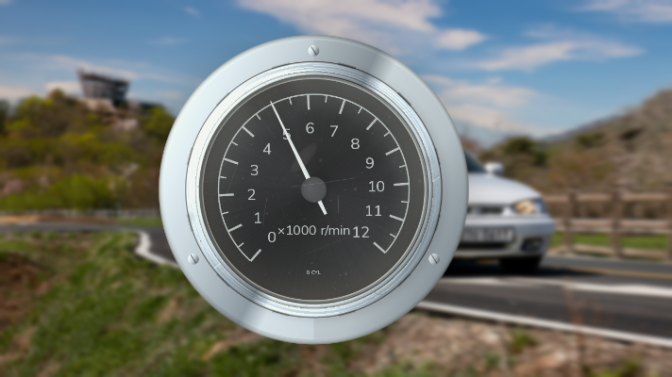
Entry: 5000 rpm
